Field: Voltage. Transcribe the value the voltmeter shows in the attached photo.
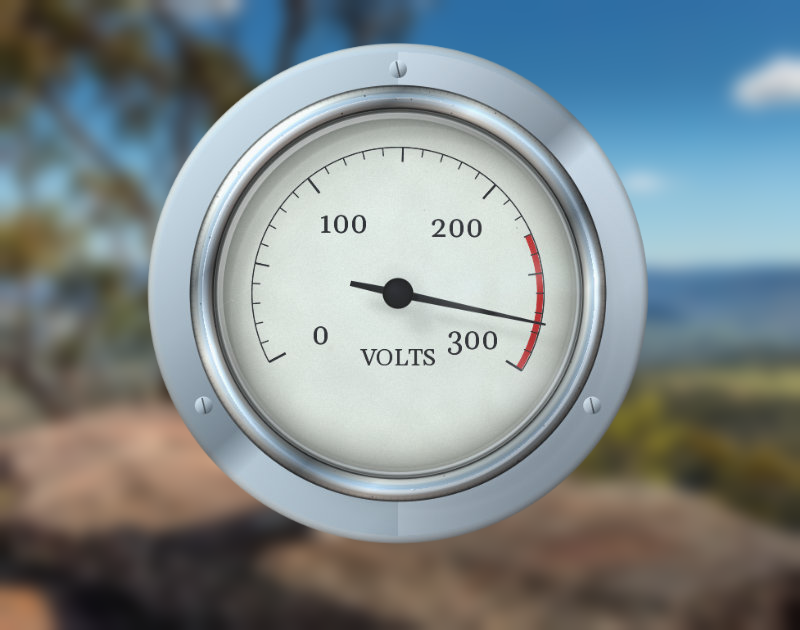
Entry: 275 V
